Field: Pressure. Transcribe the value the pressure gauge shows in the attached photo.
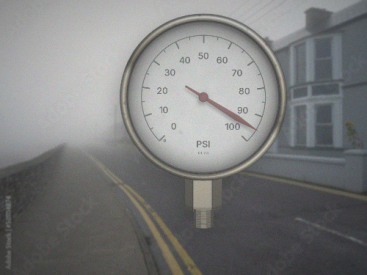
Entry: 95 psi
